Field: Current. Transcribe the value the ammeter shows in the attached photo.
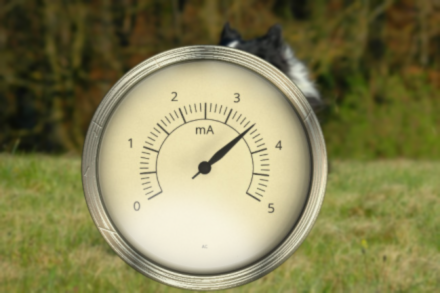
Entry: 3.5 mA
